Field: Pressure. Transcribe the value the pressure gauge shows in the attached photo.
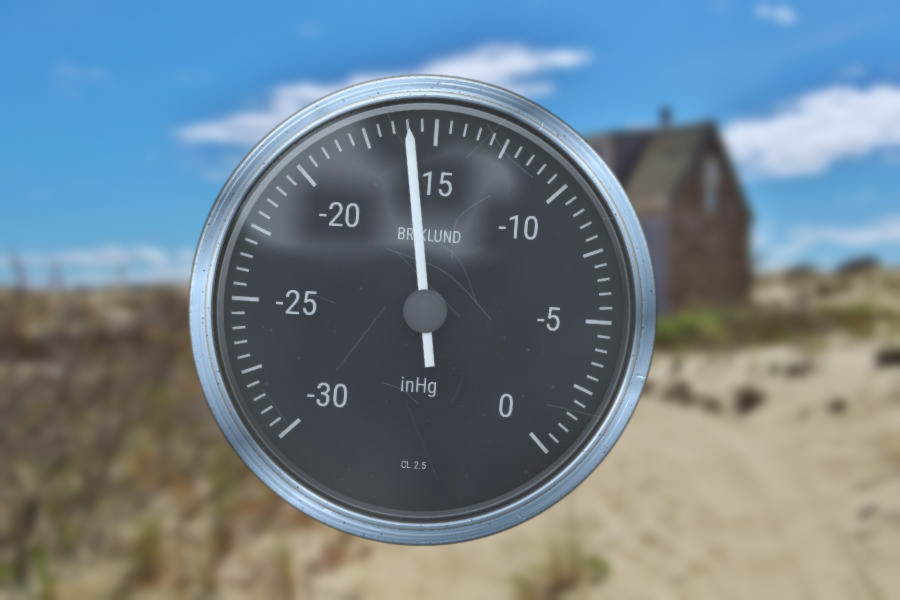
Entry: -16 inHg
